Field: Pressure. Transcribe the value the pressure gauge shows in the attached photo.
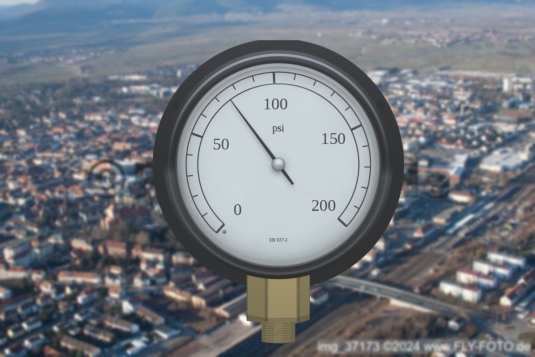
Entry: 75 psi
